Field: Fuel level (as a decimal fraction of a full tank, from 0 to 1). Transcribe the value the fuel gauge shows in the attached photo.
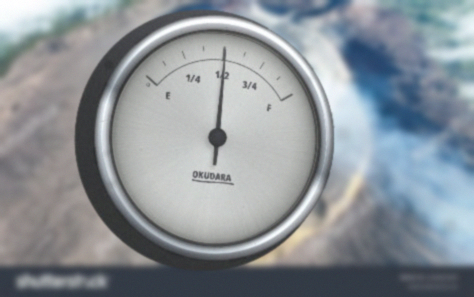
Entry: 0.5
